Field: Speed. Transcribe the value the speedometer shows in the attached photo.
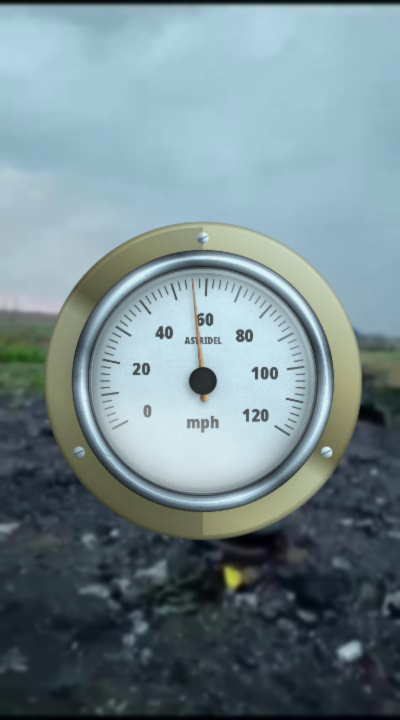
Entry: 56 mph
